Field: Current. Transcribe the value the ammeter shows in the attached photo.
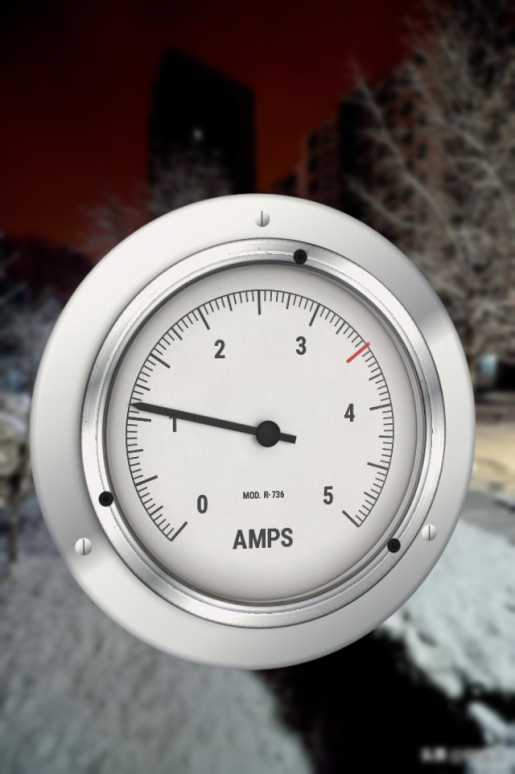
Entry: 1.1 A
